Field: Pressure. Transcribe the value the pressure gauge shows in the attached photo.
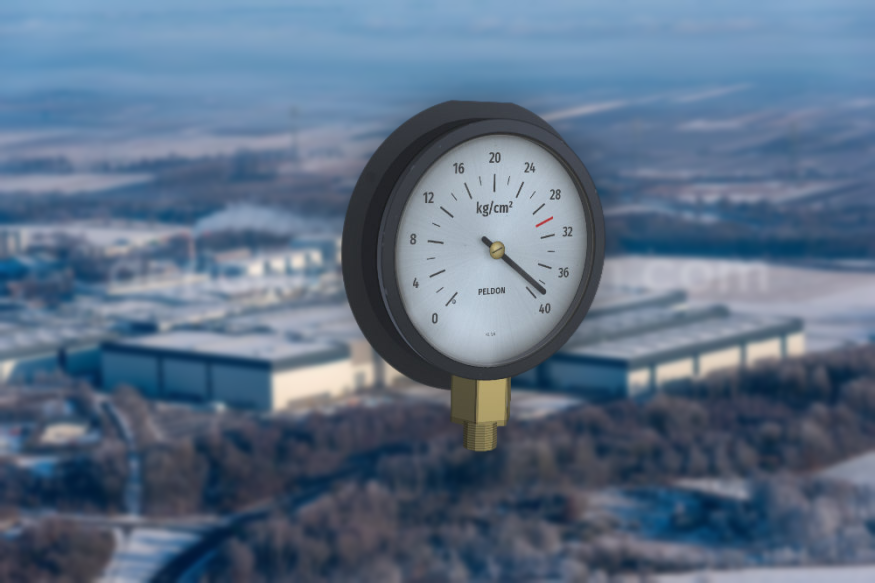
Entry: 39 kg/cm²
